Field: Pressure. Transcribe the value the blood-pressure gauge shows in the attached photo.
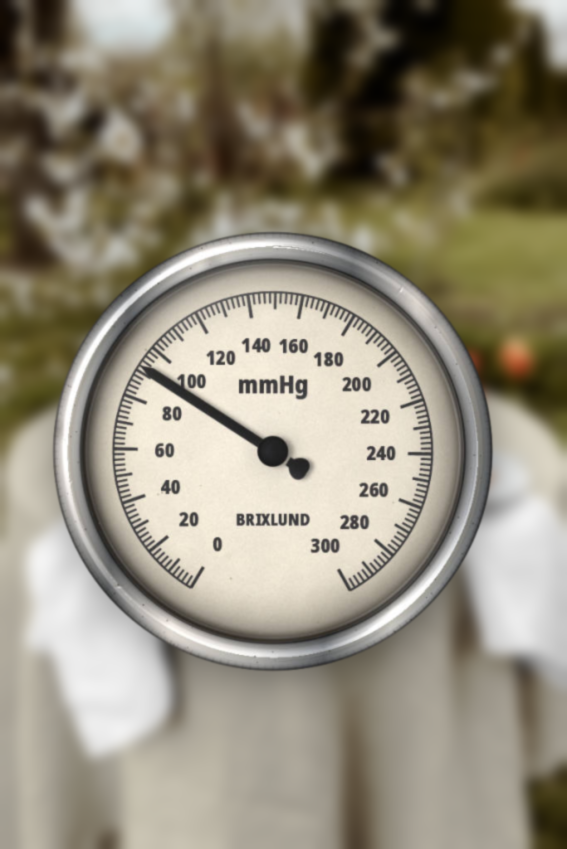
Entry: 92 mmHg
